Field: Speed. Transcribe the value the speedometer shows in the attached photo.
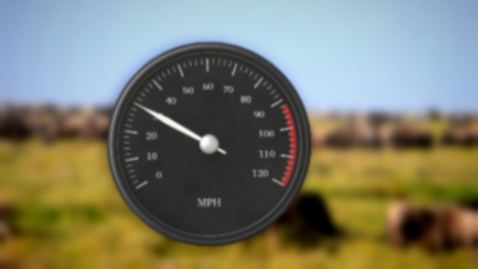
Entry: 30 mph
